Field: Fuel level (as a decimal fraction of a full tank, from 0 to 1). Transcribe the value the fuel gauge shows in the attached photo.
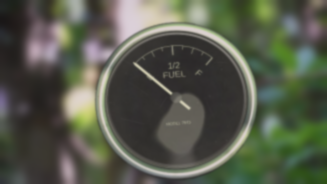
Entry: 0
